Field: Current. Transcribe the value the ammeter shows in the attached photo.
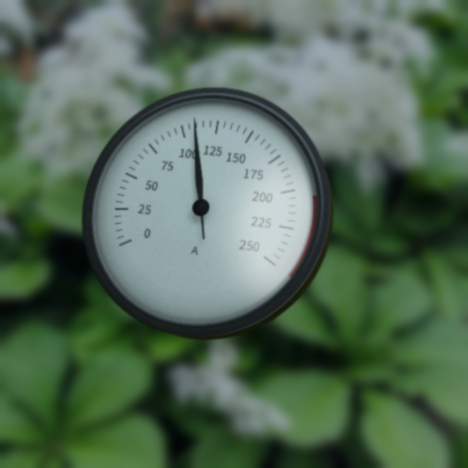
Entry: 110 A
